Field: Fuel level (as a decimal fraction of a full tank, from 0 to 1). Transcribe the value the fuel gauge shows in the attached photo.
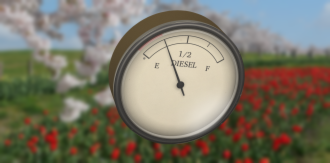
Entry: 0.25
